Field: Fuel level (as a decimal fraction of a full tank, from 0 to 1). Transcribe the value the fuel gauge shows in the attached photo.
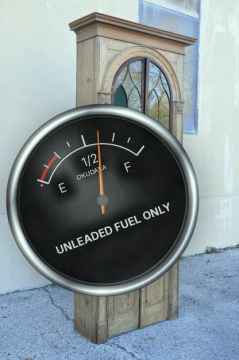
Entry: 0.625
